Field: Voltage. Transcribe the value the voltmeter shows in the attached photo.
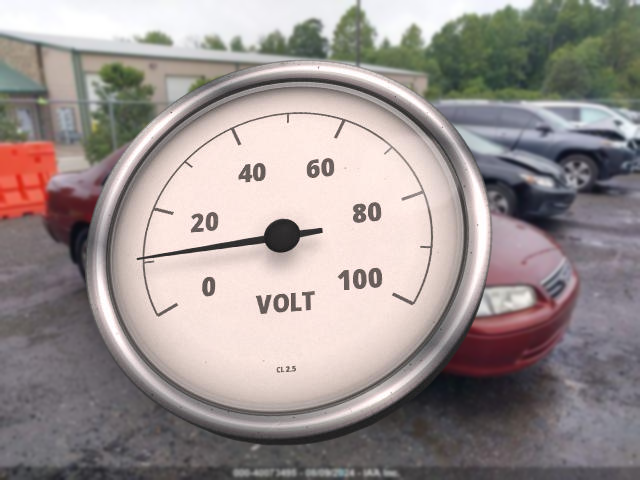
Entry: 10 V
